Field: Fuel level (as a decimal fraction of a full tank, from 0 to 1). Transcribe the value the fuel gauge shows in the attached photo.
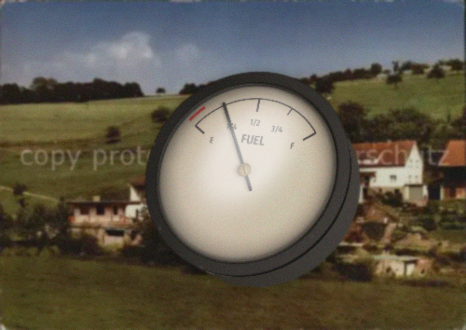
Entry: 0.25
